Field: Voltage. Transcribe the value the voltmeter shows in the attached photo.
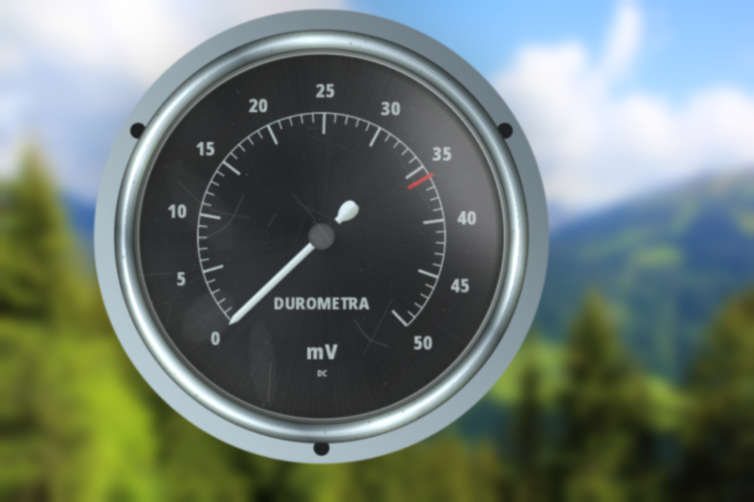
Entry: 0 mV
